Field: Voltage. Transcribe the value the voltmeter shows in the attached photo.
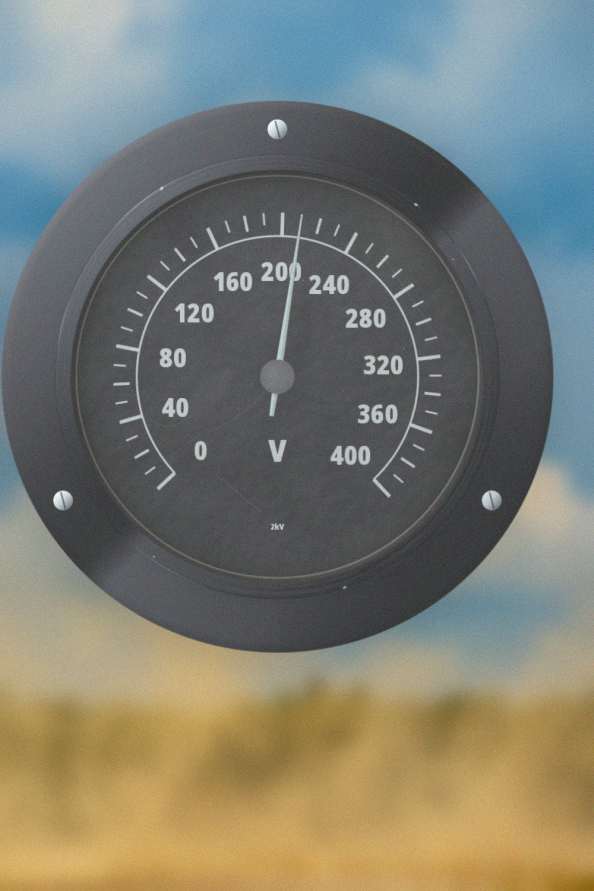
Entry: 210 V
